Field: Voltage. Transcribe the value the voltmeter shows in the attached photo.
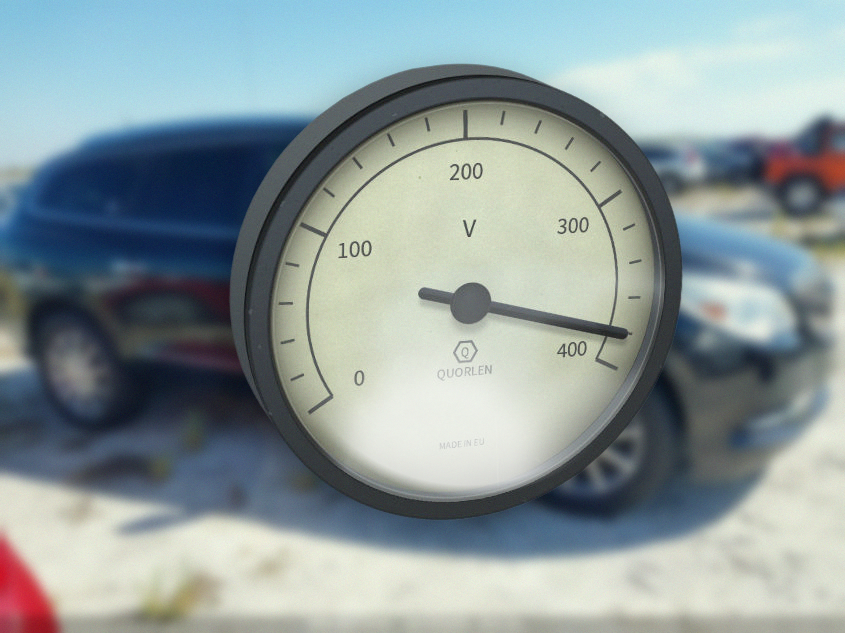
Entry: 380 V
